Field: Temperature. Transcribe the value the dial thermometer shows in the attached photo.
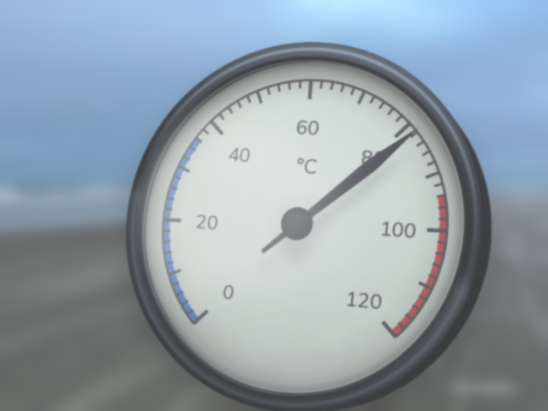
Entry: 82 °C
